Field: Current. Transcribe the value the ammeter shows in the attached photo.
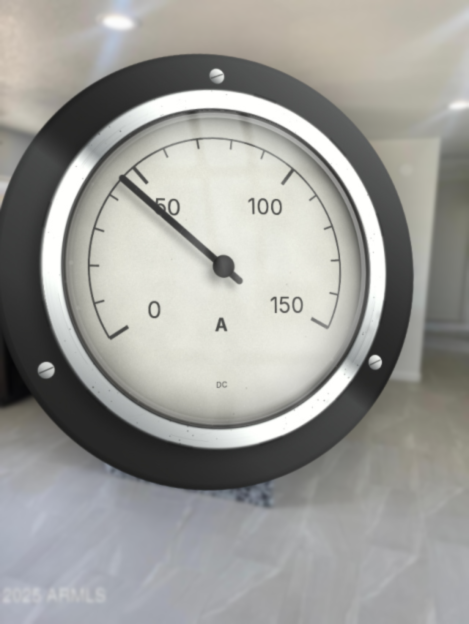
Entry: 45 A
